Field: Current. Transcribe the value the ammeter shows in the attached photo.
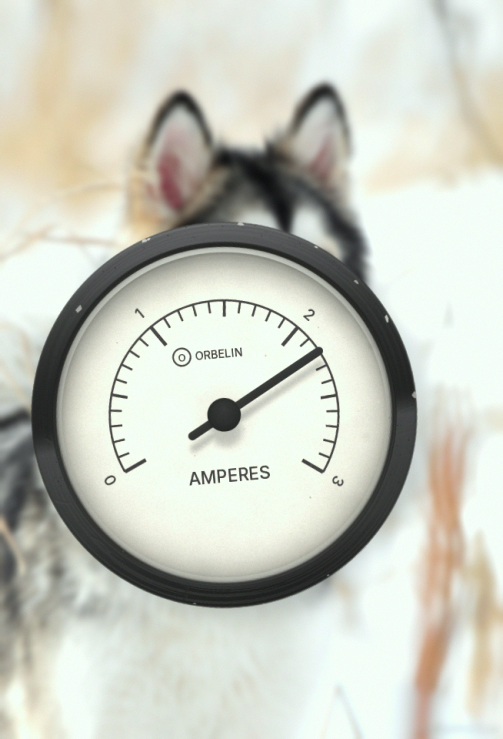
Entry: 2.2 A
